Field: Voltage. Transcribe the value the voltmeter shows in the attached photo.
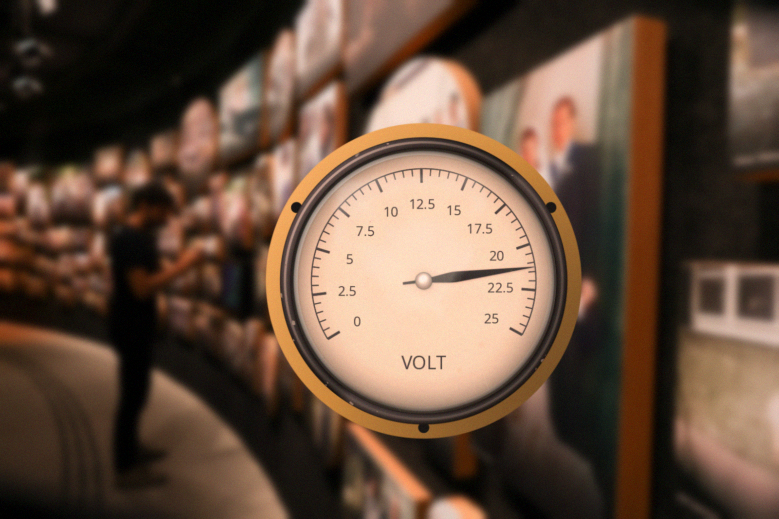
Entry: 21.25 V
